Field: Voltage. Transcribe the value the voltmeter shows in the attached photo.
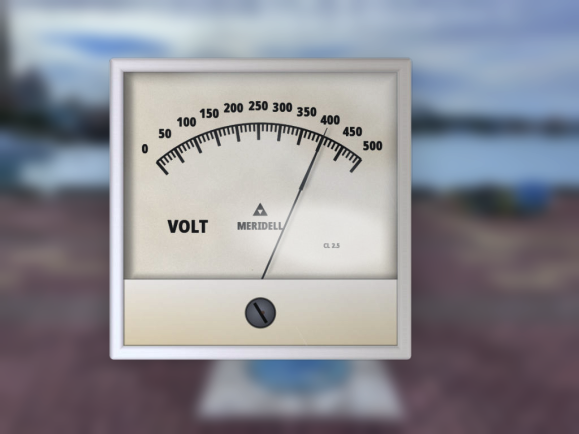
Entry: 400 V
